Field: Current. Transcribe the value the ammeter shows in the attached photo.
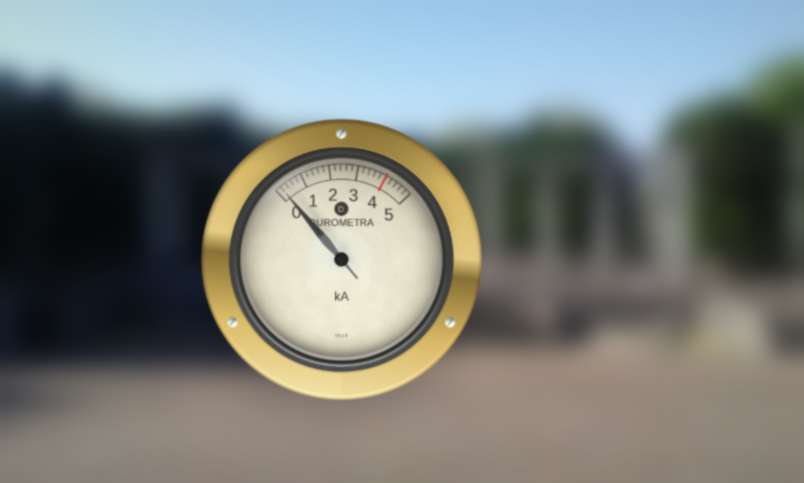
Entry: 0.2 kA
